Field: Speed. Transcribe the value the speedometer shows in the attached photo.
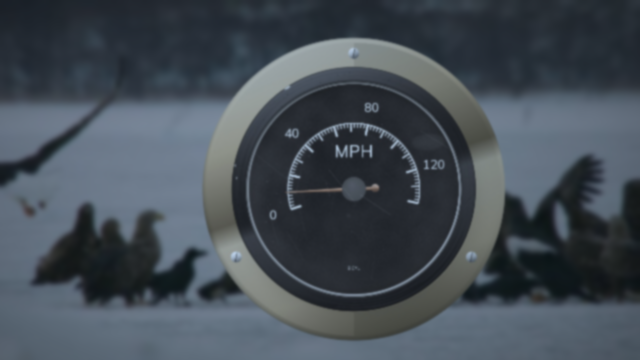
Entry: 10 mph
